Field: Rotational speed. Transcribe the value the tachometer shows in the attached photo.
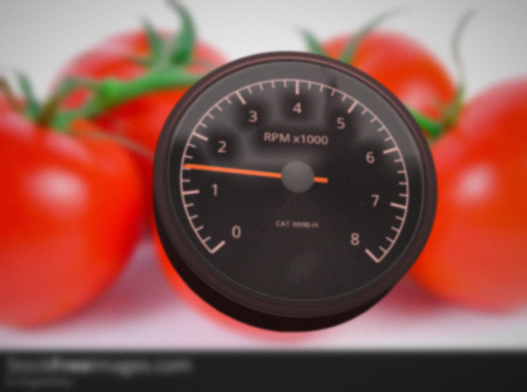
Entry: 1400 rpm
